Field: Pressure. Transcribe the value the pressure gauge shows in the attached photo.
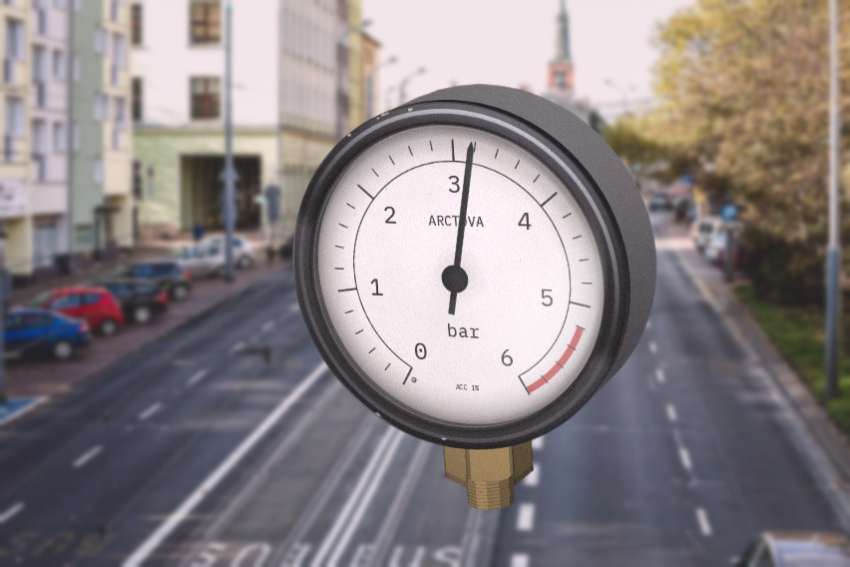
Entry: 3.2 bar
